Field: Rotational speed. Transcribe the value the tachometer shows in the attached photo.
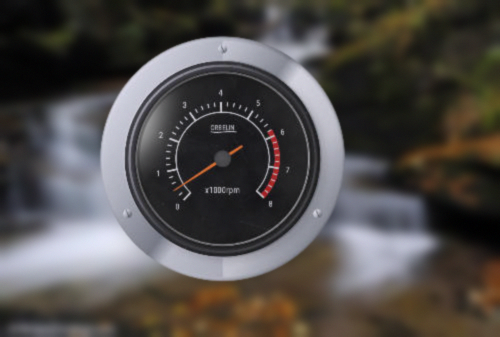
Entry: 400 rpm
